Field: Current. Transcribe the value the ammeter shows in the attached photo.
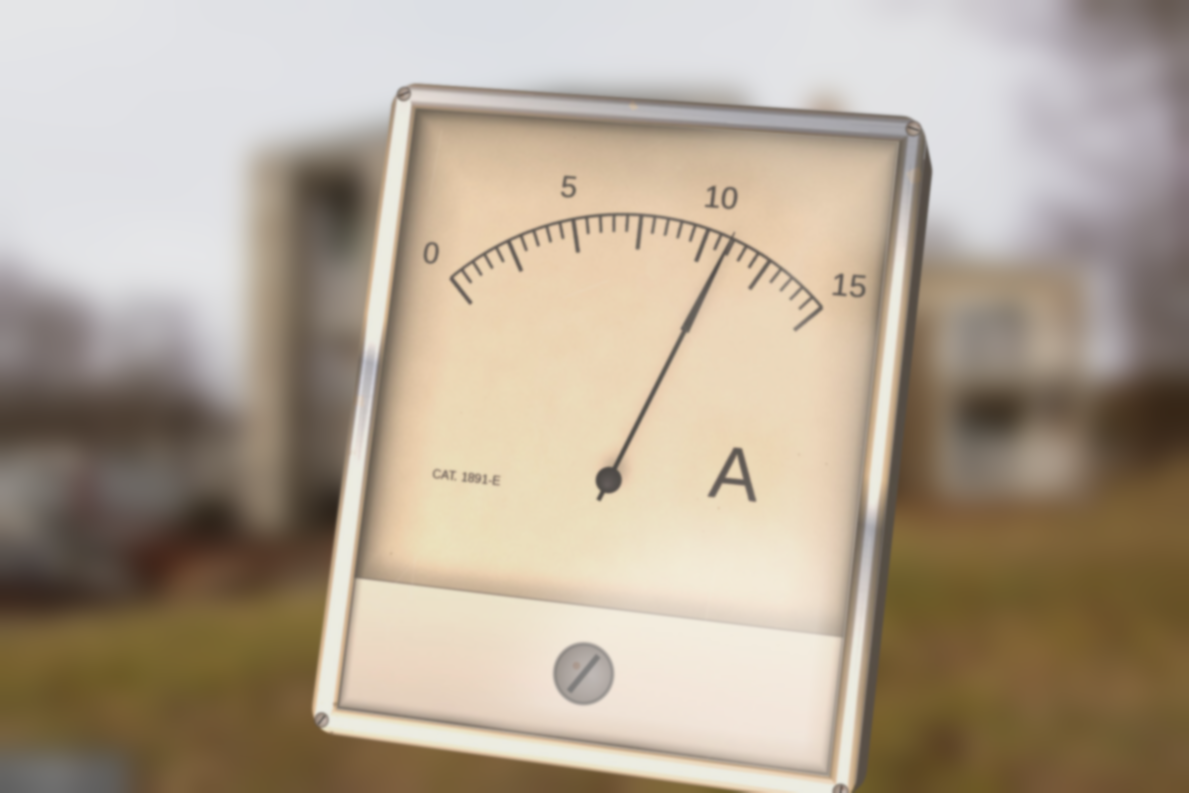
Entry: 11 A
